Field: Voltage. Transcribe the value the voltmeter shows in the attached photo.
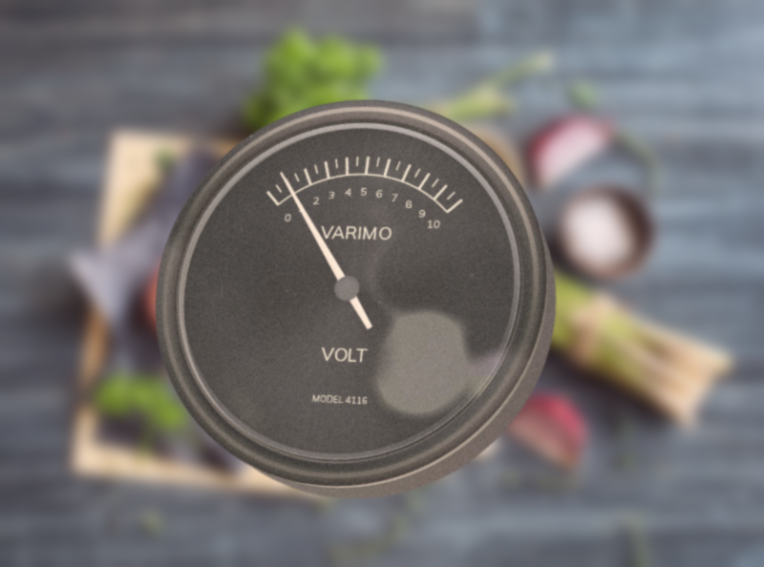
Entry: 1 V
